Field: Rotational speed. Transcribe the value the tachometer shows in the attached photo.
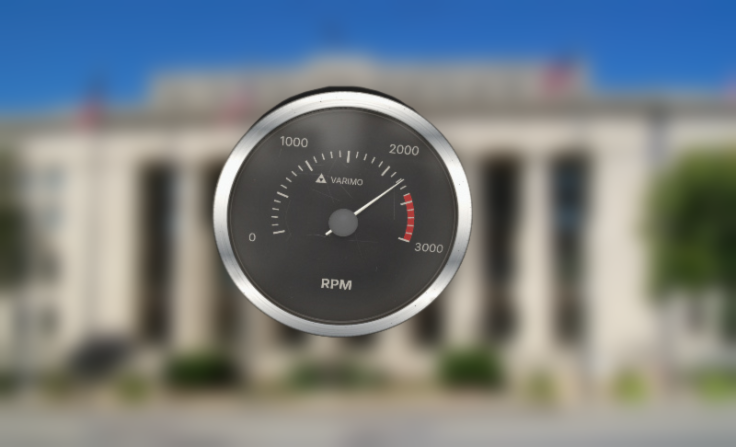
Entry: 2200 rpm
